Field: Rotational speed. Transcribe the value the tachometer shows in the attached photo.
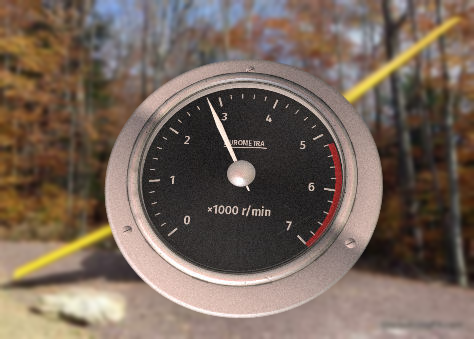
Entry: 2800 rpm
